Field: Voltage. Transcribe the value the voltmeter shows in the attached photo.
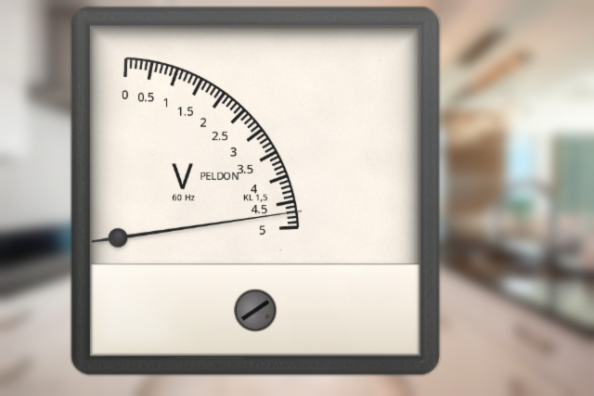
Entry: 4.7 V
